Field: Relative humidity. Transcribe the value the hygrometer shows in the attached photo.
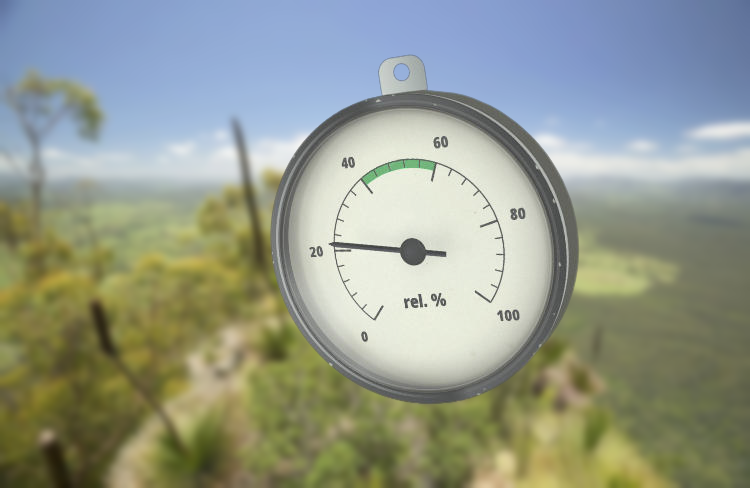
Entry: 22 %
